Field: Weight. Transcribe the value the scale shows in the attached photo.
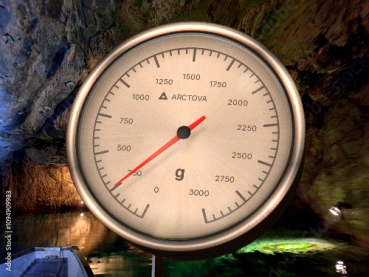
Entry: 250 g
